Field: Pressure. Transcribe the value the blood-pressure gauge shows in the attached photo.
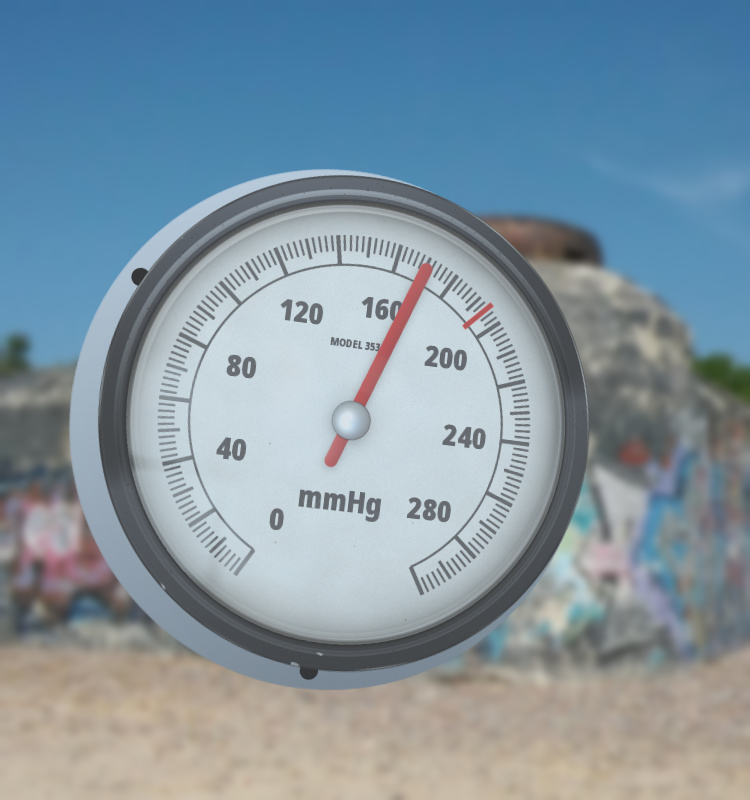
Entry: 170 mmHg
